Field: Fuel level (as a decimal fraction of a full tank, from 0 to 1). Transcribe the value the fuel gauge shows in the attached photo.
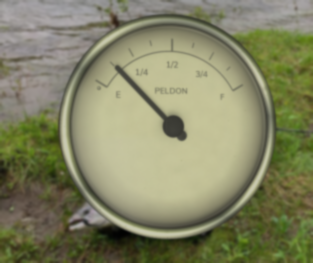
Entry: 0.125
